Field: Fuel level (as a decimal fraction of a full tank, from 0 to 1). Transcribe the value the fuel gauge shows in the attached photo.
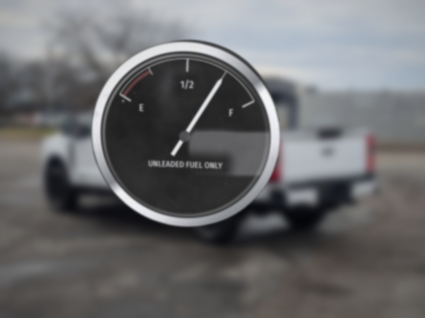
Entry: 0.75
